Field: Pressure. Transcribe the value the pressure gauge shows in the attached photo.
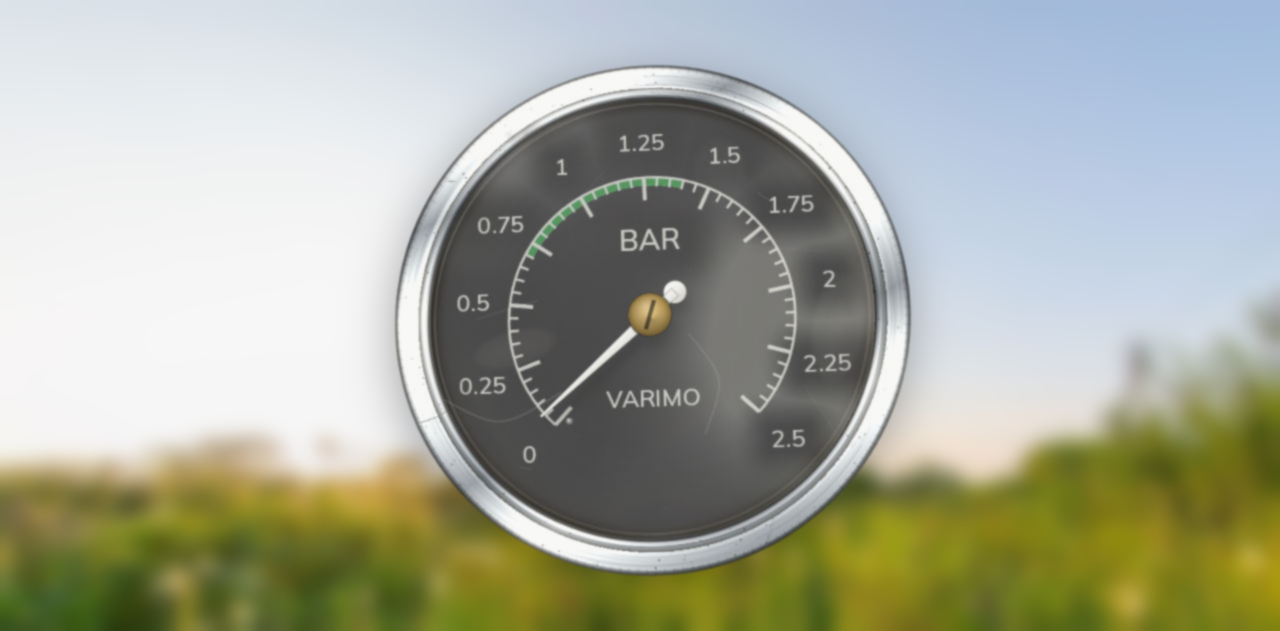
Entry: 0.05 bar
